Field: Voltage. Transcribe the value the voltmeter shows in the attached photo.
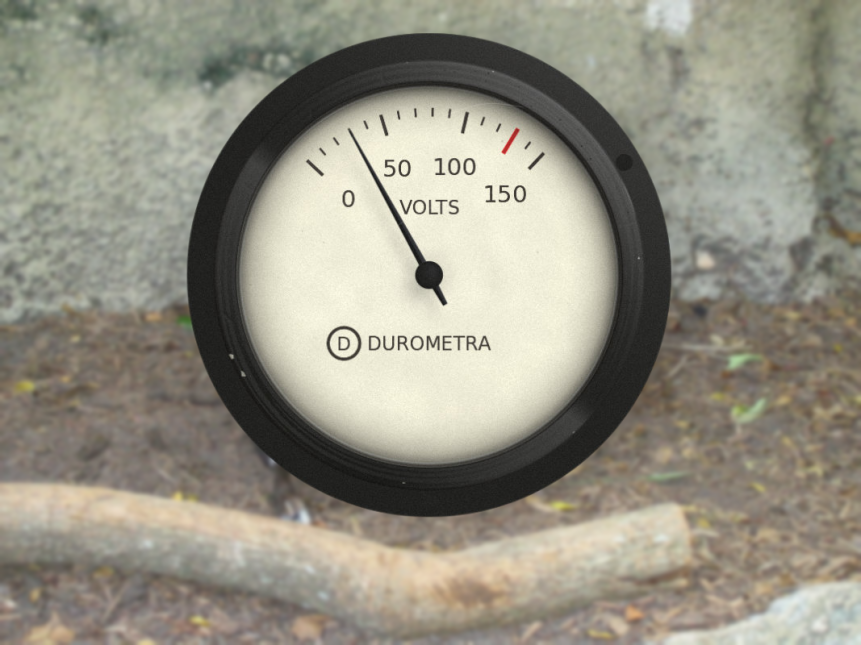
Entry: 30 V
